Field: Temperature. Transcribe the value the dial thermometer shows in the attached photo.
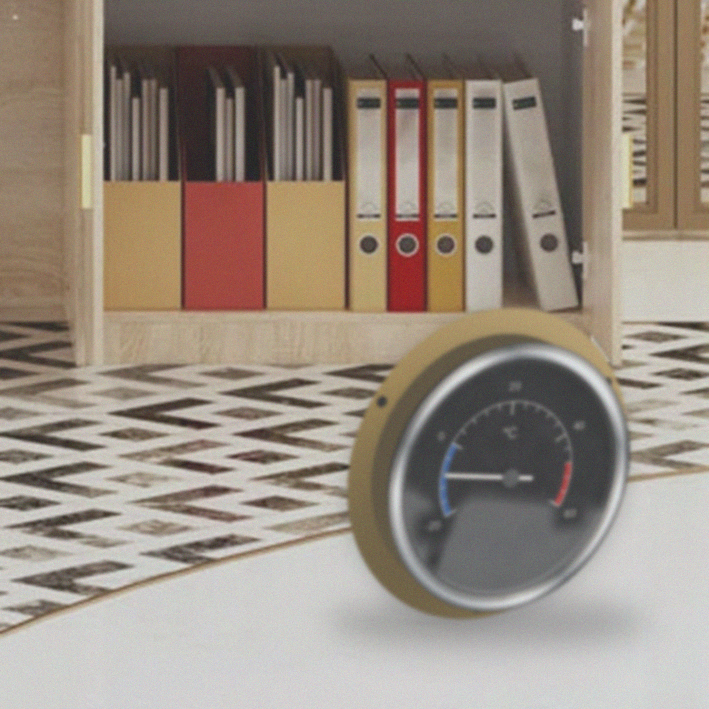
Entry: -8 °C
